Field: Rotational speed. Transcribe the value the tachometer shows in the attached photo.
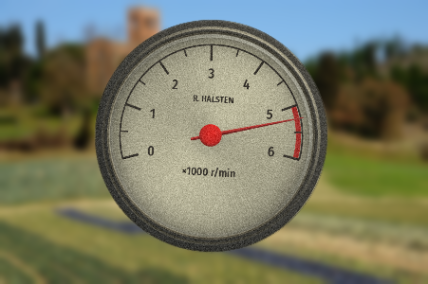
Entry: 5250 rpm
